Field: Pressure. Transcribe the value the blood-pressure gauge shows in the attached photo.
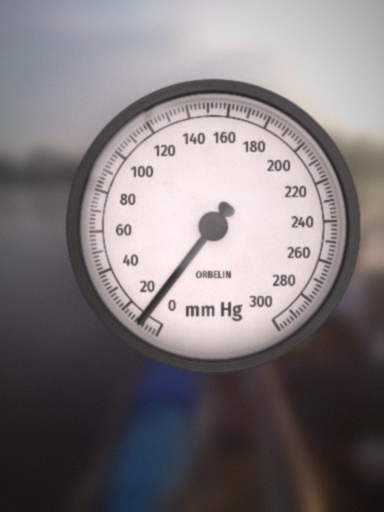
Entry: 10 mmHg
